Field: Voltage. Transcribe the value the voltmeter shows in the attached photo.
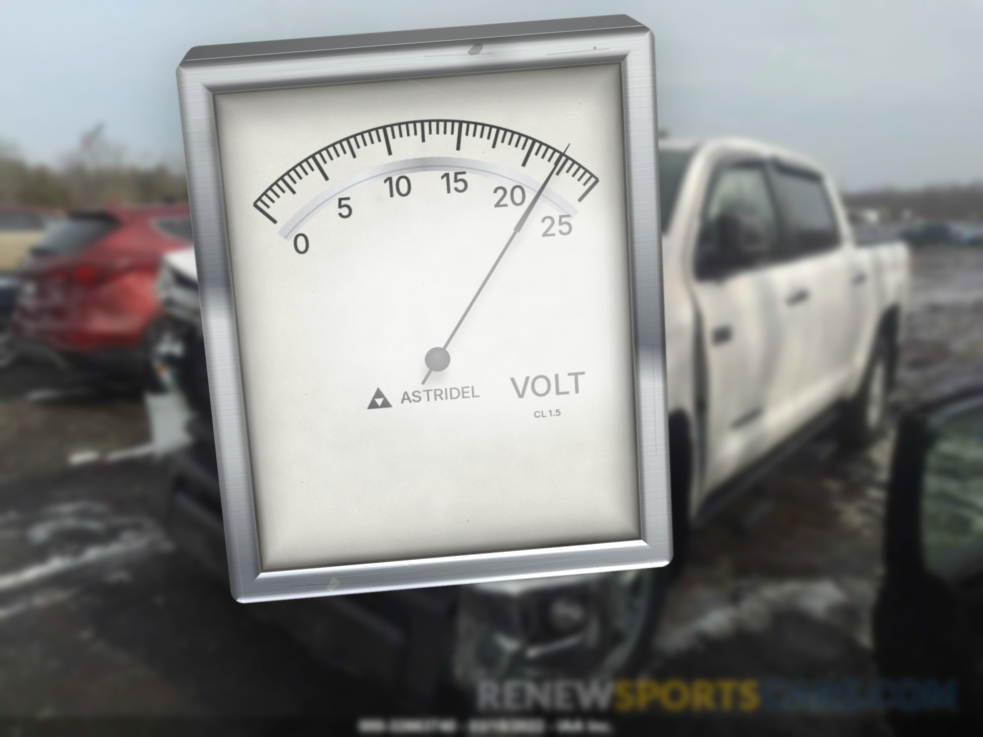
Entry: 22 V
